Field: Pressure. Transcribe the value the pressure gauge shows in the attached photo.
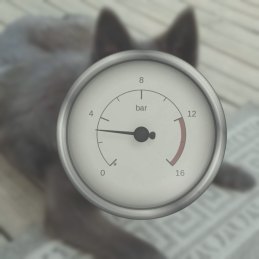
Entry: 3 bar
